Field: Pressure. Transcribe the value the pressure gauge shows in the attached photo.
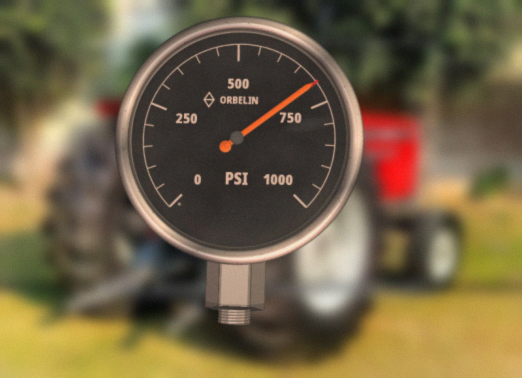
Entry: 700 psi
